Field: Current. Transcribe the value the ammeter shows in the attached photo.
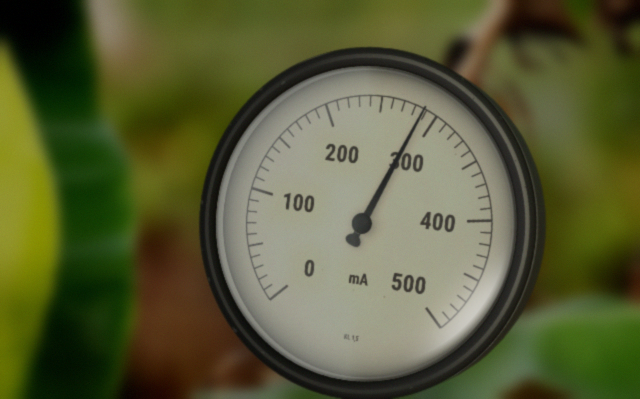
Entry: 290 mA
